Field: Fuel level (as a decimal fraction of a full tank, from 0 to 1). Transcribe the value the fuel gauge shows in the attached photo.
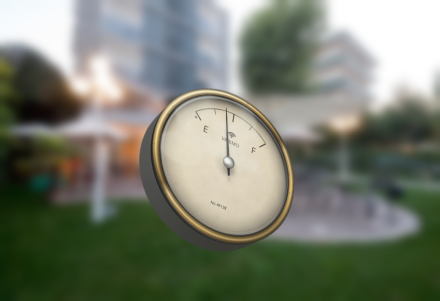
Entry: 0.375
